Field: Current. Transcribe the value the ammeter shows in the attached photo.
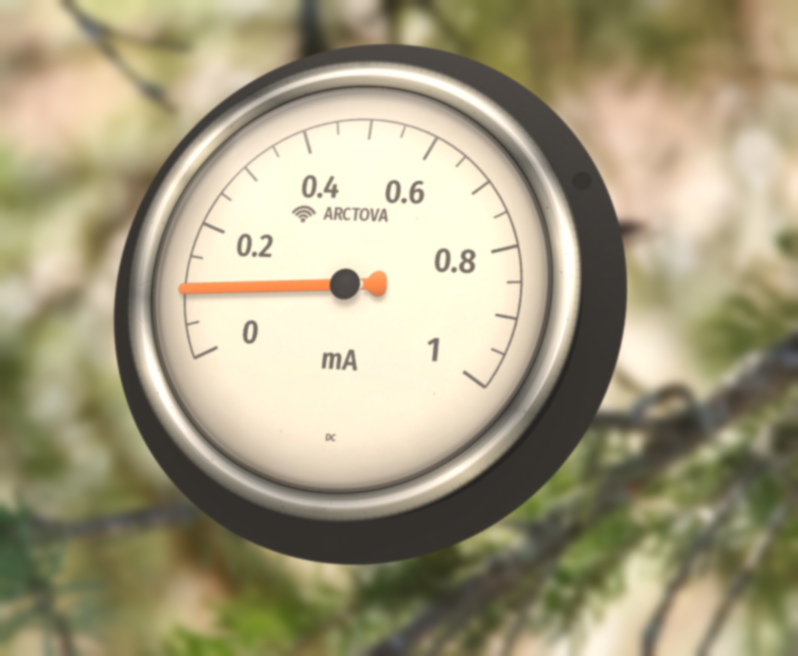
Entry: 0.1 mA
